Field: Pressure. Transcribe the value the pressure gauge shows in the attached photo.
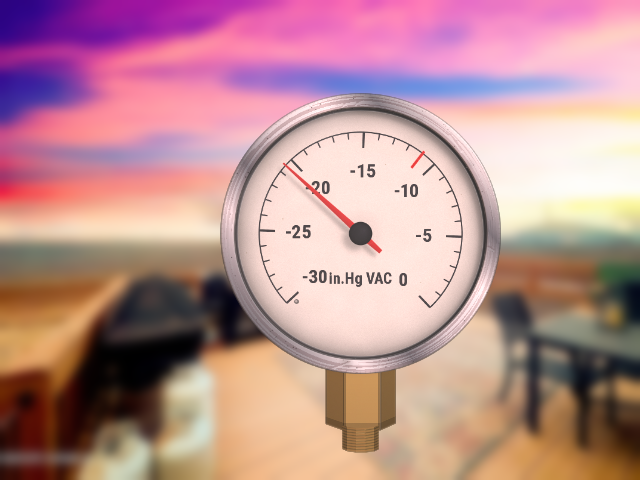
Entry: -20.5 inHg
